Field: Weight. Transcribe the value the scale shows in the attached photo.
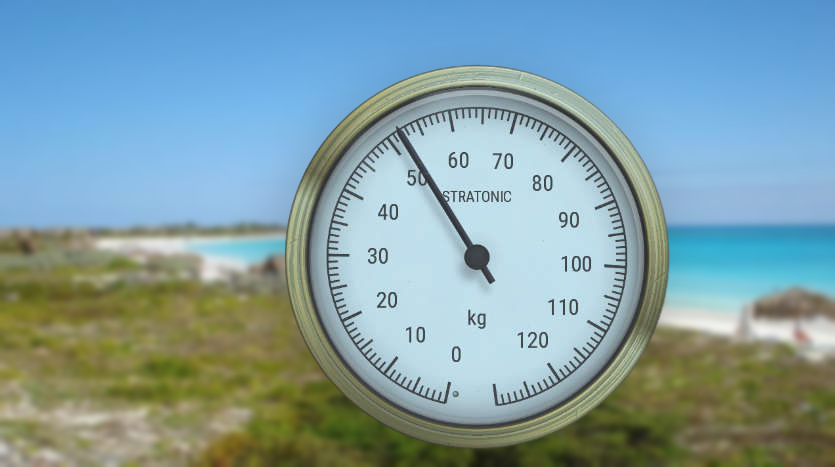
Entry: 52 kg
